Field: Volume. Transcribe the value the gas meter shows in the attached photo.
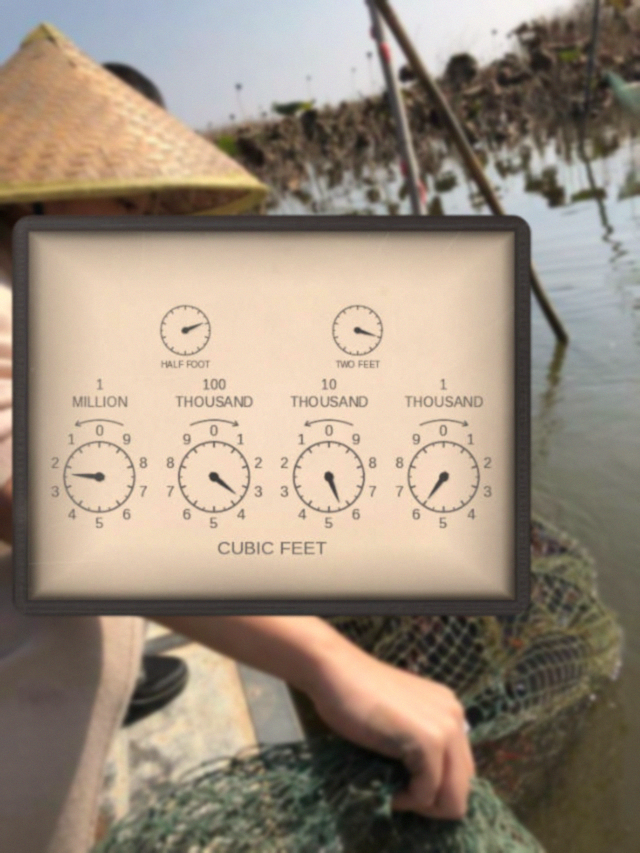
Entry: 235600 ft³
